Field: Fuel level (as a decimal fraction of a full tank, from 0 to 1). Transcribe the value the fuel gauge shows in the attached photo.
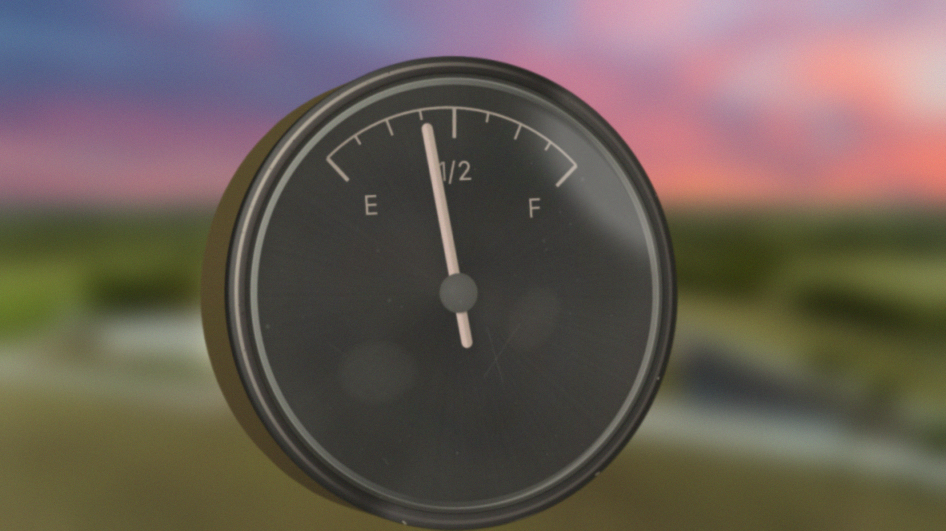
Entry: 0.375
